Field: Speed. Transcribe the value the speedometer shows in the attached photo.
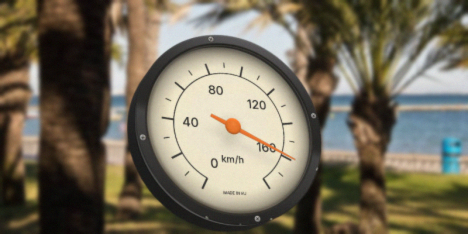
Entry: 160 km/h
